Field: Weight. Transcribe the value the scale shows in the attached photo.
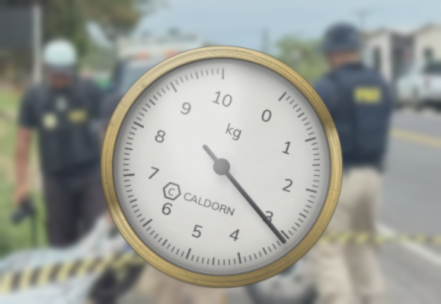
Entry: 3.1 kg
